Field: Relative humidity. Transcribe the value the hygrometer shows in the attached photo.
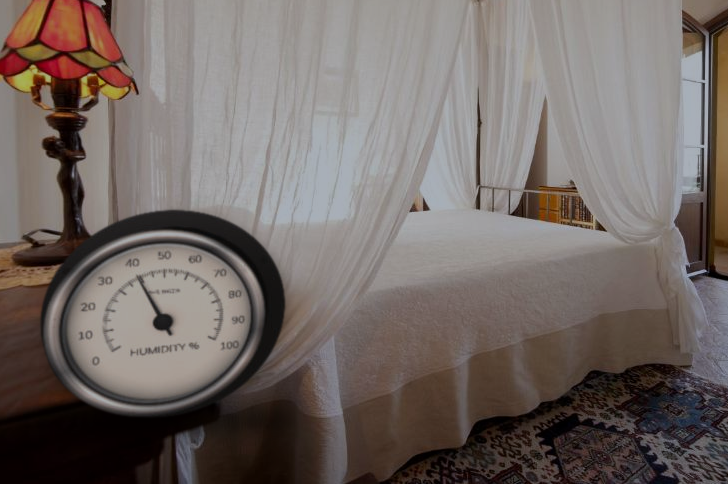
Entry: 40 %
